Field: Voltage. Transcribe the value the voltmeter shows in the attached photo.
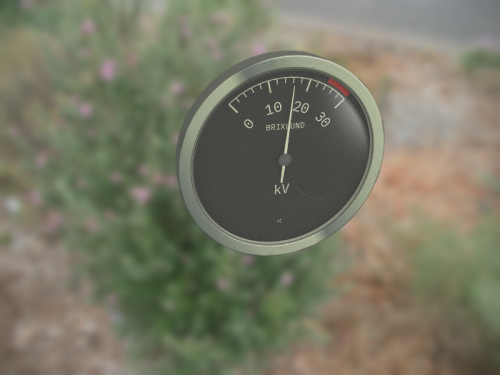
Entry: 16 kV
